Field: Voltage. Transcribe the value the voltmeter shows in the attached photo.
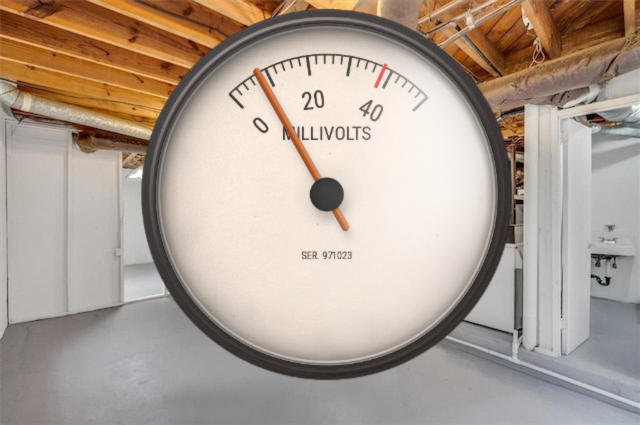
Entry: 8 mV
